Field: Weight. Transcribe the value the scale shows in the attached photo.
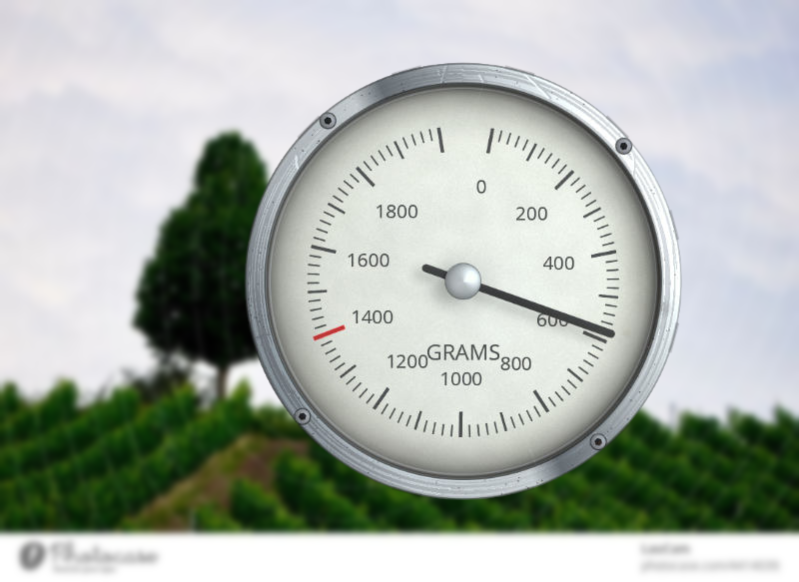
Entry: 580 g
